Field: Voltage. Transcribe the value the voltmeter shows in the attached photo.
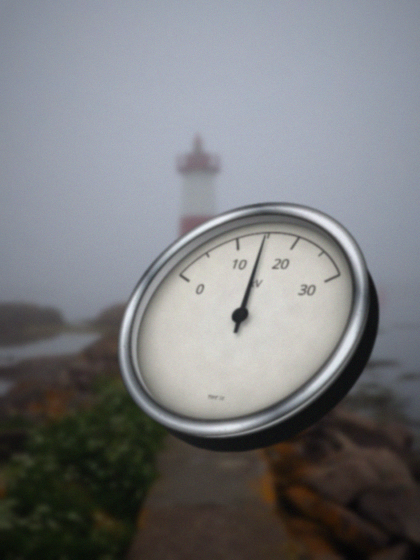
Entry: 15 kV
